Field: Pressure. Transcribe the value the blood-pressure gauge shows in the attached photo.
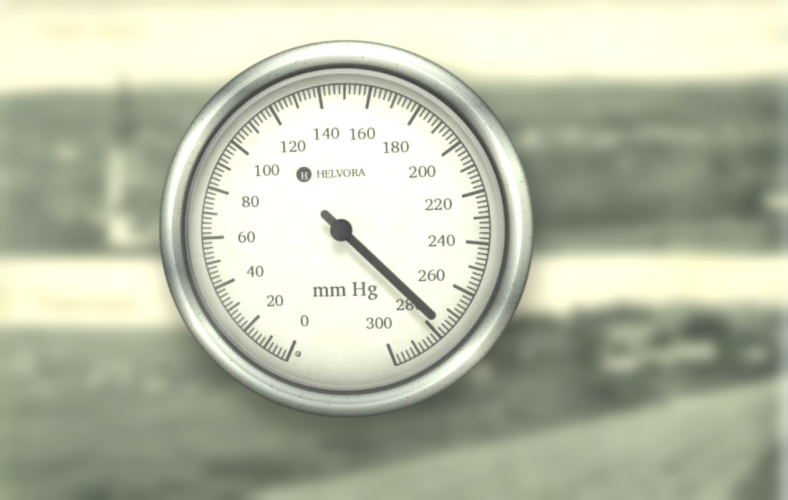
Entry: 276 mmHg
